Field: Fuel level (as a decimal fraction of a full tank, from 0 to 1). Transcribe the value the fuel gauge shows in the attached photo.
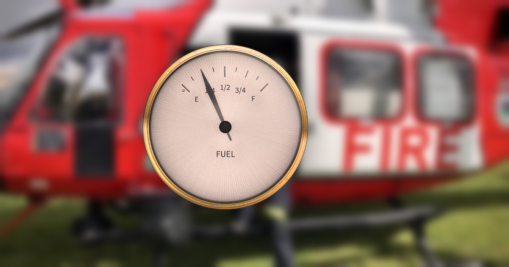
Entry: 0.25
